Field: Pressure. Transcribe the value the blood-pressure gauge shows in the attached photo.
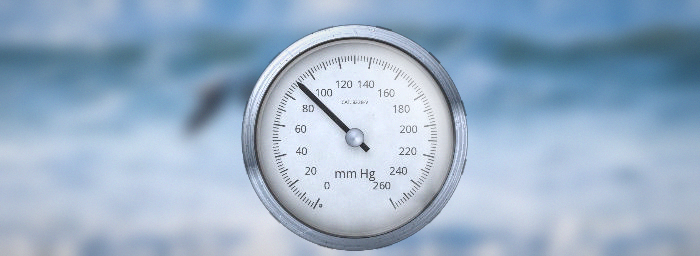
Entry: 90 mmHg
